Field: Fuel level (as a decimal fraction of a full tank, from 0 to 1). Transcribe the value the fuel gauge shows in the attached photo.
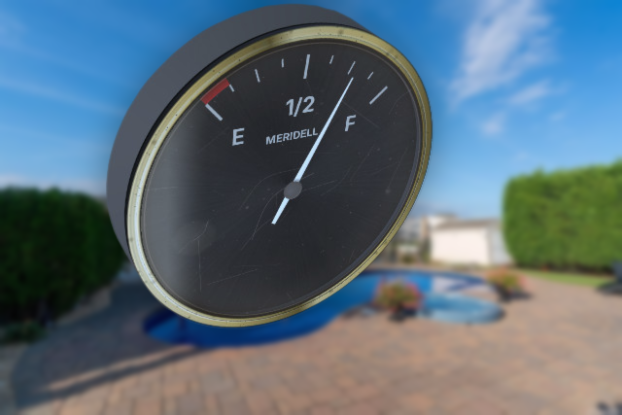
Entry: 0.75
